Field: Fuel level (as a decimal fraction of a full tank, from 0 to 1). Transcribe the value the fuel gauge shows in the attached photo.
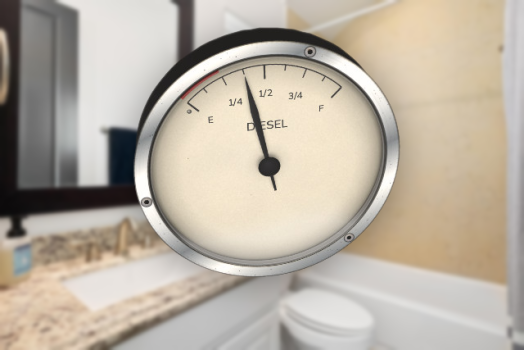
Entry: 0.375
